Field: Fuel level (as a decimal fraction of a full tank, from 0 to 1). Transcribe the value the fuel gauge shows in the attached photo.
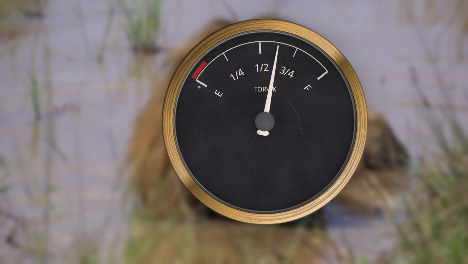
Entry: 0.625
